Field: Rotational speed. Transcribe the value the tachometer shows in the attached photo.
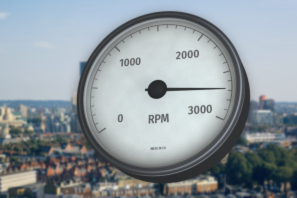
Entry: 2700 rpm
